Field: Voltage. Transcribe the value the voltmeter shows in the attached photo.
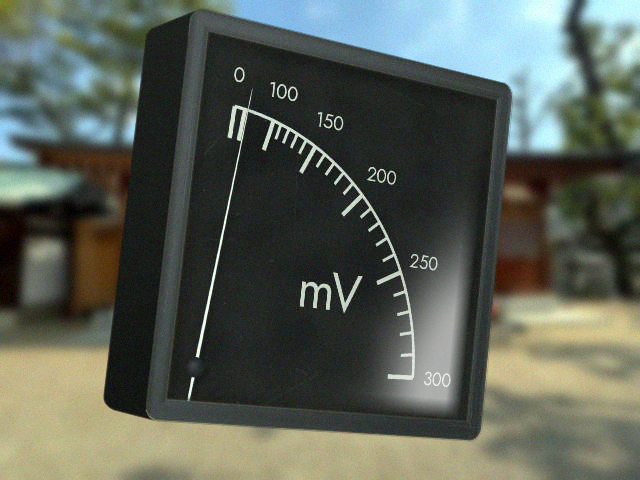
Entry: 50 mV
